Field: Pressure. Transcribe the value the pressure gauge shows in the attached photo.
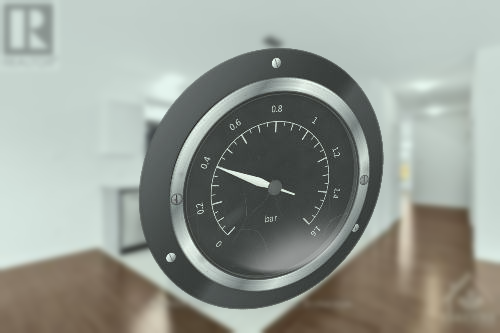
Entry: 0.4 bar
